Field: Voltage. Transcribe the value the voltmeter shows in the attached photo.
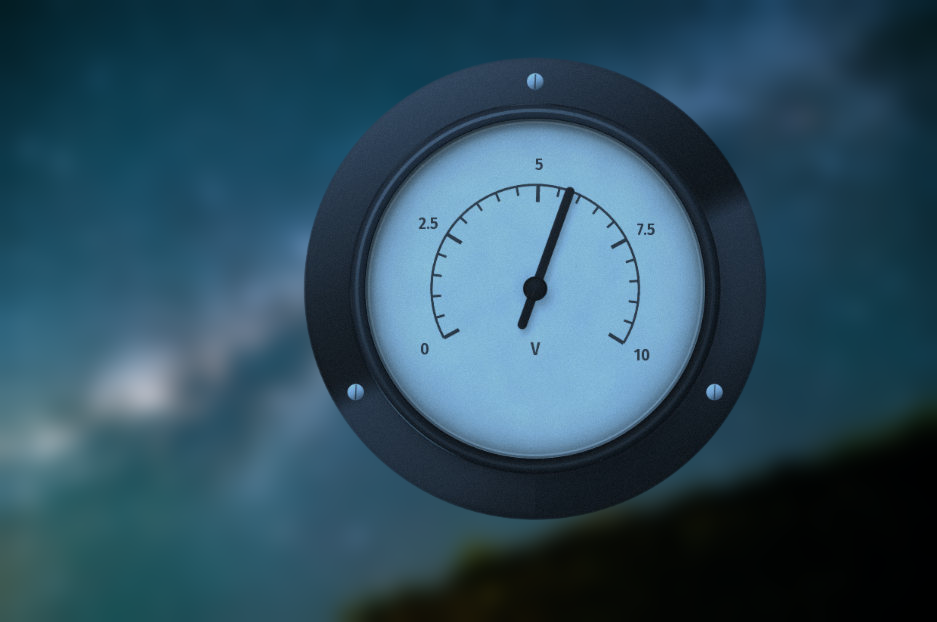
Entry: 5.75 V
